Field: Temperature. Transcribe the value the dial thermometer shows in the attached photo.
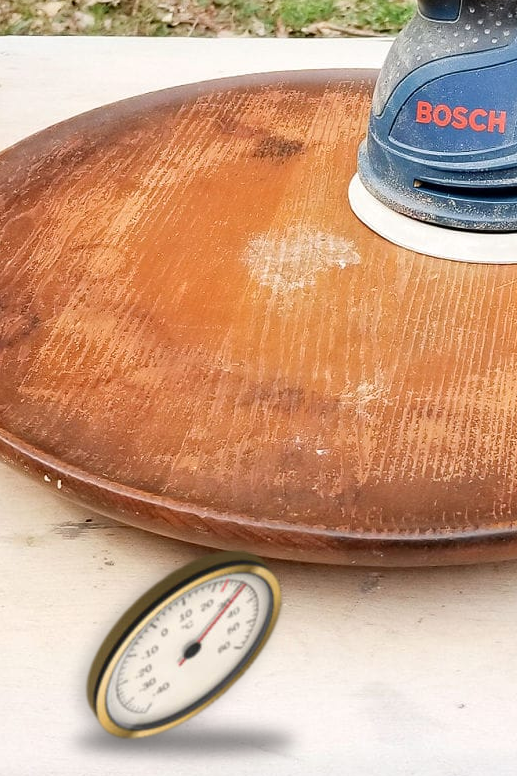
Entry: 30 °C
